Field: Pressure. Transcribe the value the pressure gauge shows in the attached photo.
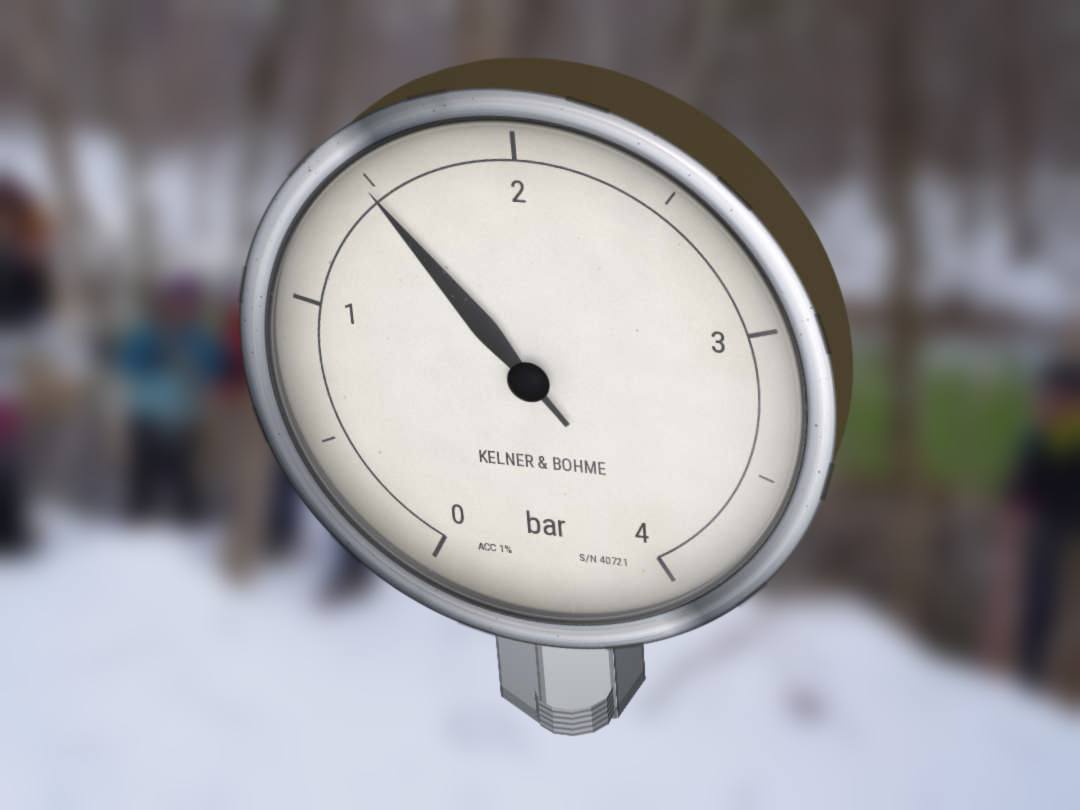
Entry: 1.5 bar
